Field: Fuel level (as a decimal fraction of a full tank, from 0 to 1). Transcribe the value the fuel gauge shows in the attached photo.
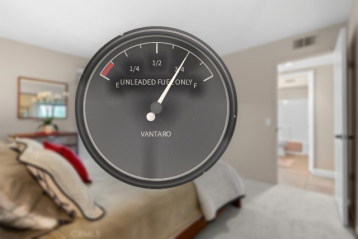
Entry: 0.75
